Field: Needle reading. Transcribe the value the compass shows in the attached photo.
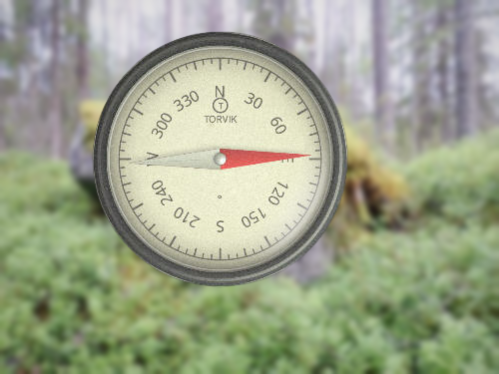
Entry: 87.5 °
